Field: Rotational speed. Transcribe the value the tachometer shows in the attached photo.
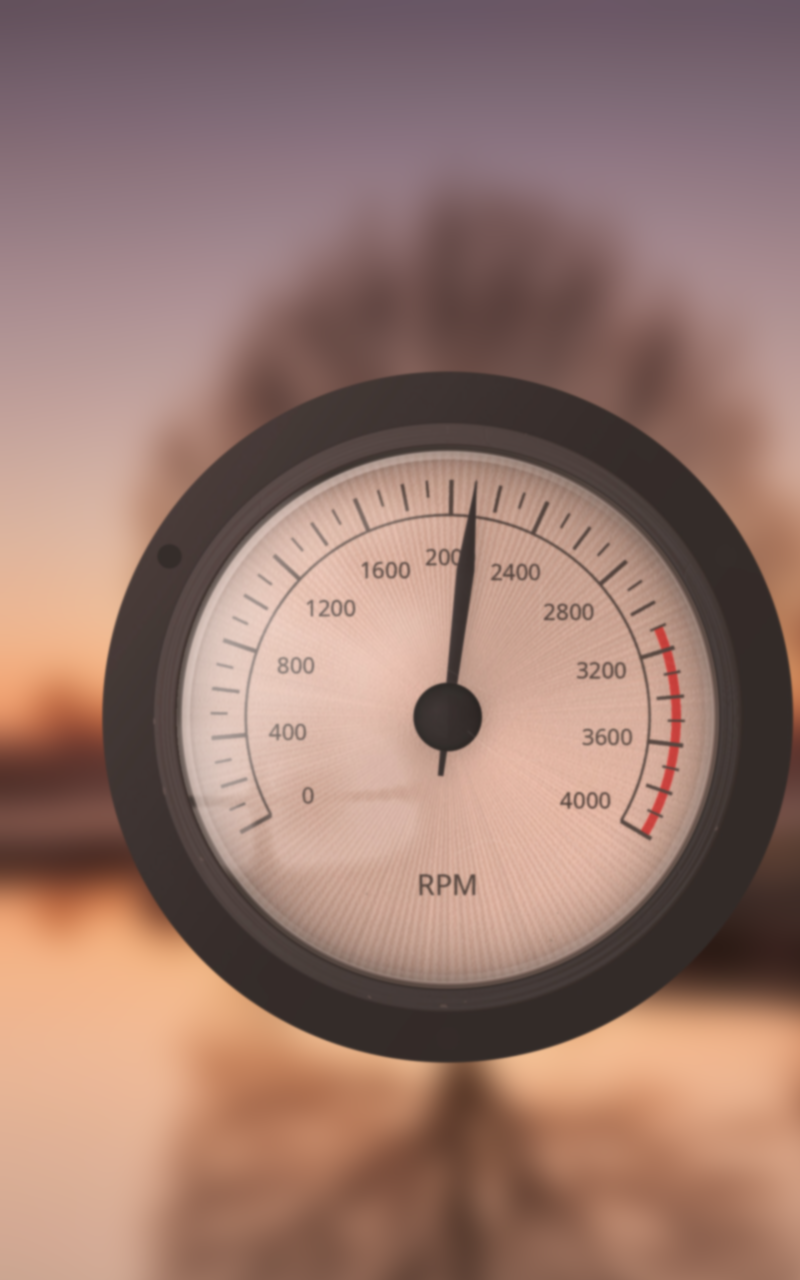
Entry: 2100 rpm
